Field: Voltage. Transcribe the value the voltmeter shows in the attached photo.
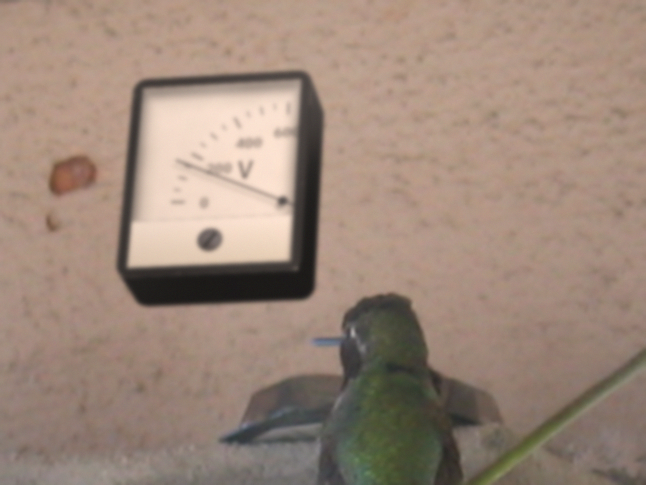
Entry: 150 V
